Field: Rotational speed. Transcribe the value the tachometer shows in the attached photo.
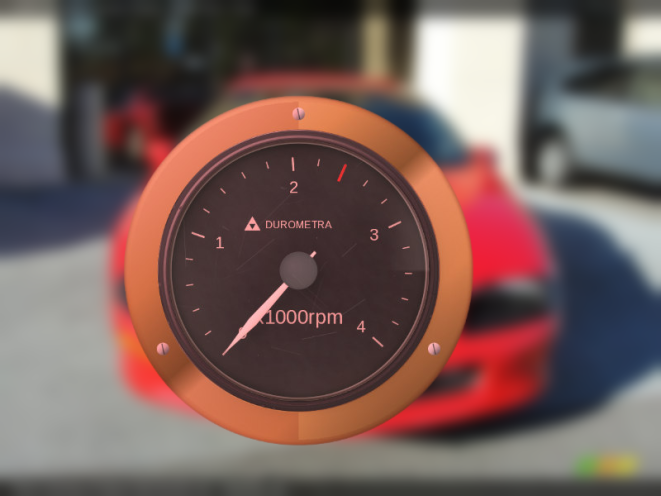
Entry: 0 rpm
